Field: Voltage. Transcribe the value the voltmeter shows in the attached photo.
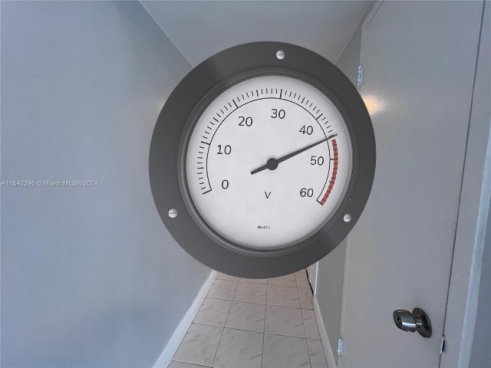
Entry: 45 V
